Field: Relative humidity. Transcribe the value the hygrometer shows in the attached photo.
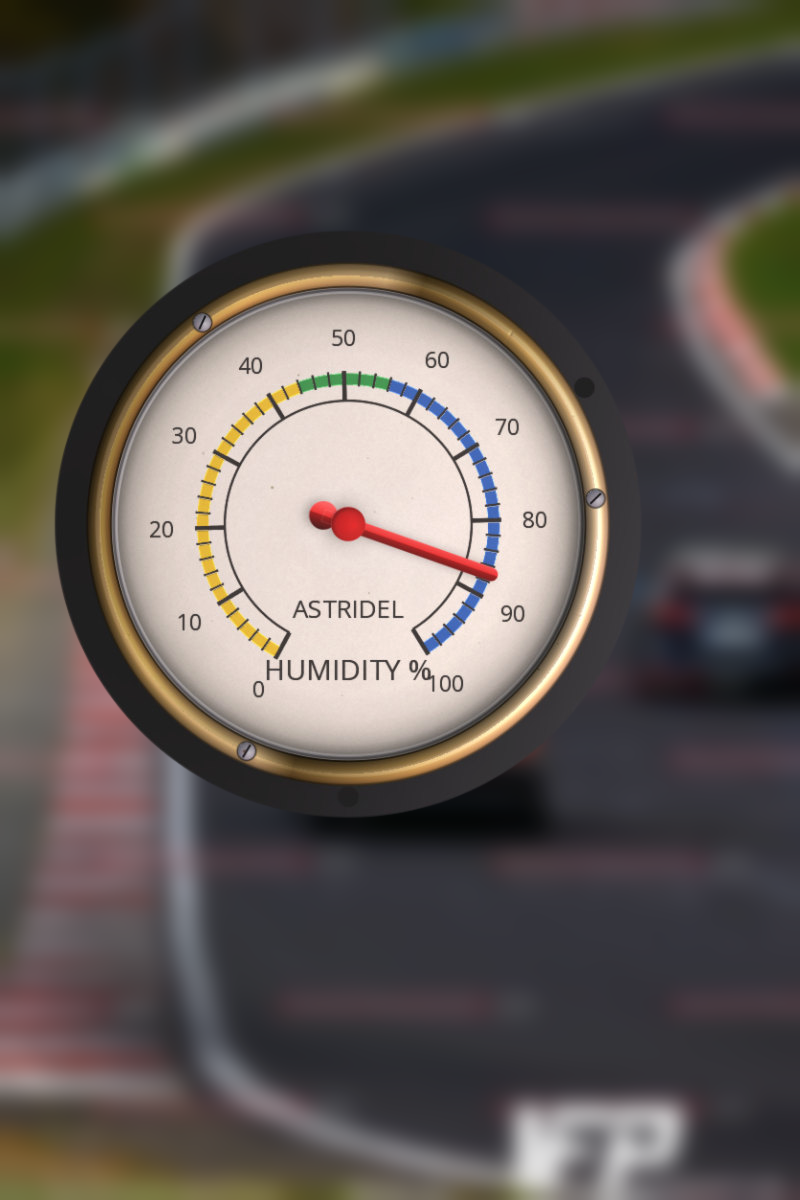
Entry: 87 %
